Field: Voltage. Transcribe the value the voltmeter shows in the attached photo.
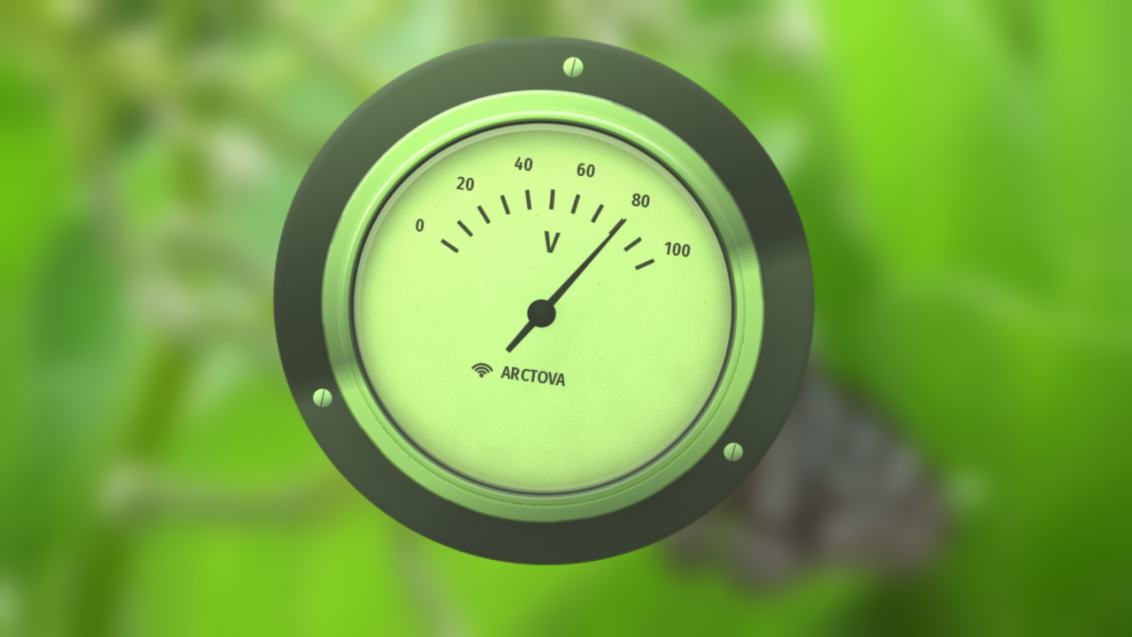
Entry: 80 V
